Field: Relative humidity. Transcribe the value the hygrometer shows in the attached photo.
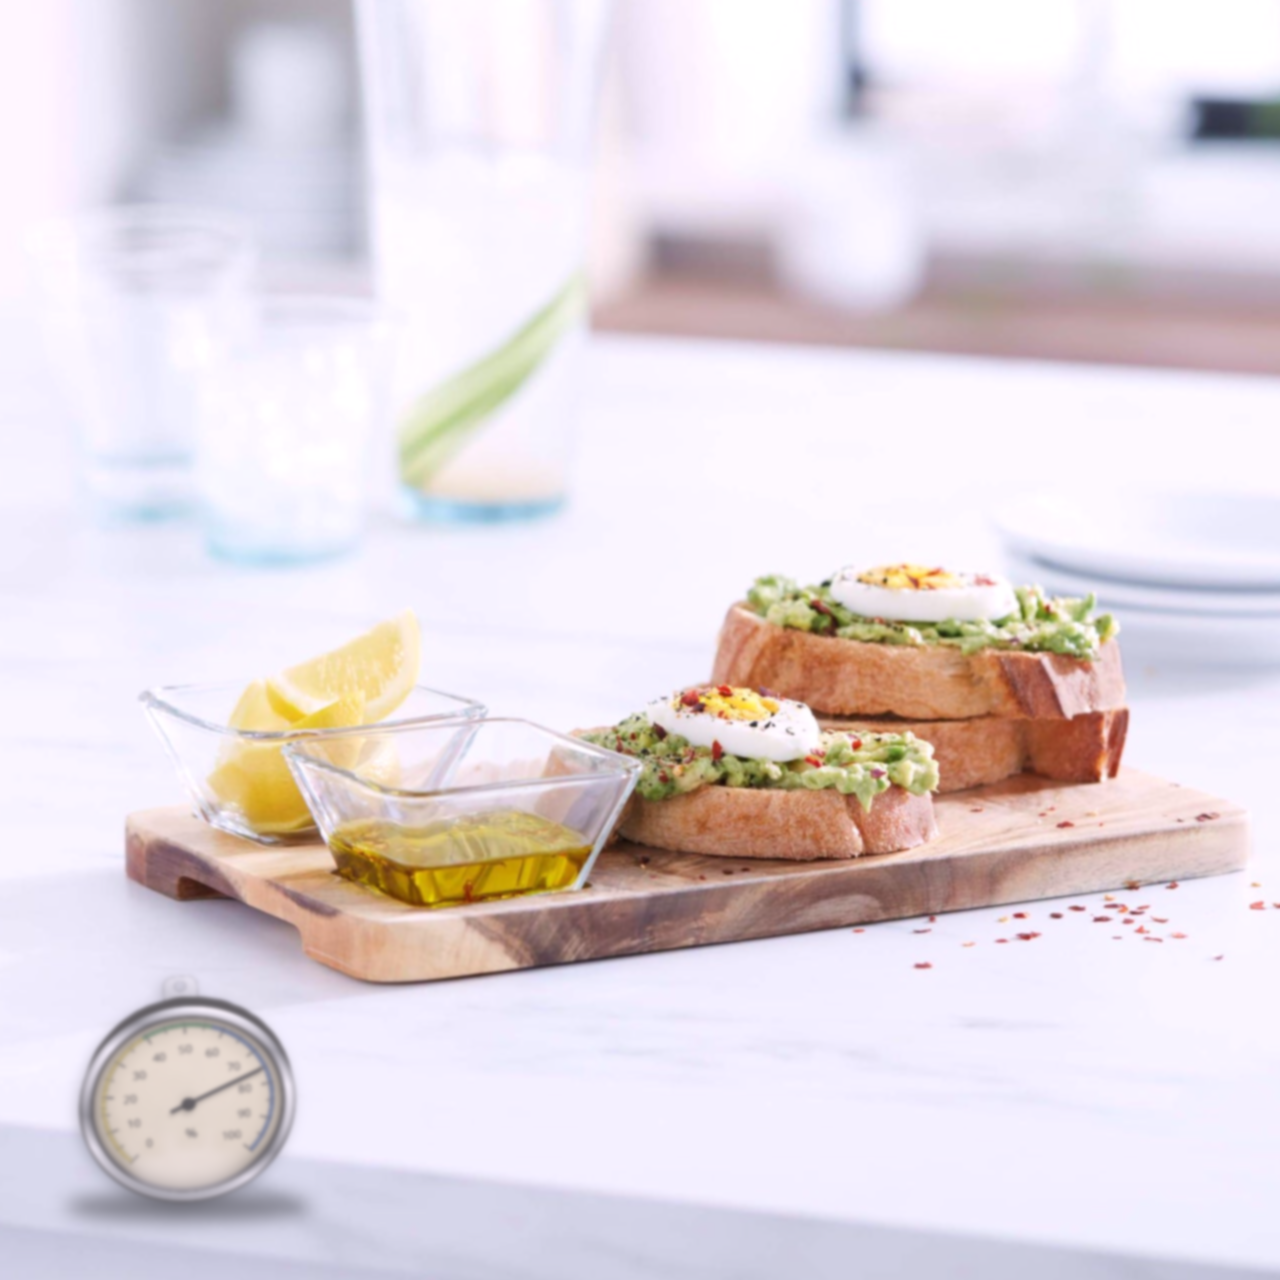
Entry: 75 %
